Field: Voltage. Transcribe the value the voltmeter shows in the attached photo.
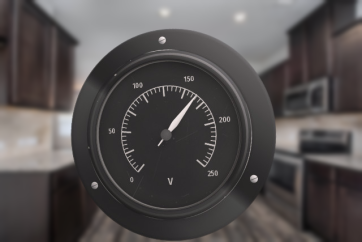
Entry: 165 V
